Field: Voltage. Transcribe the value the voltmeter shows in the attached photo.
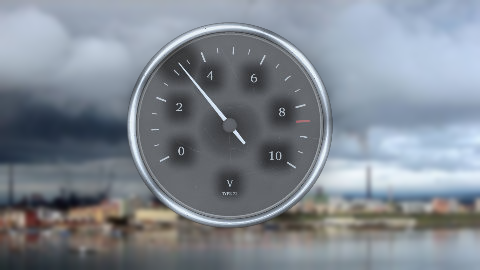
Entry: 3.25 V
